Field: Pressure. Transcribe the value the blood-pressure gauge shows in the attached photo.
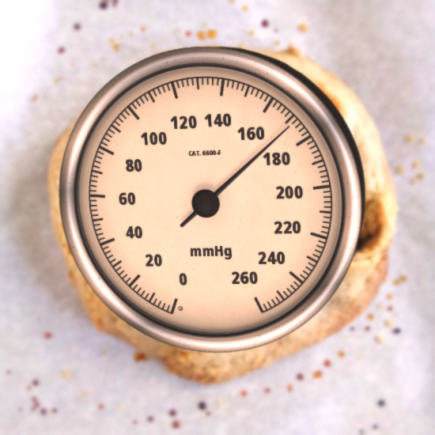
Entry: 172 mmHg
